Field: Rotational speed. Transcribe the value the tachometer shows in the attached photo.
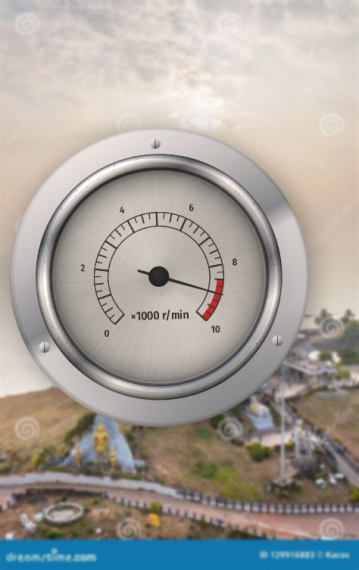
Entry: 9000 rpm
